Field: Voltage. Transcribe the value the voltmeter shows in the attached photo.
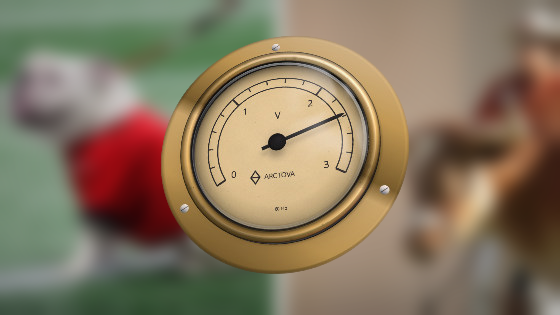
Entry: 2.4 V
